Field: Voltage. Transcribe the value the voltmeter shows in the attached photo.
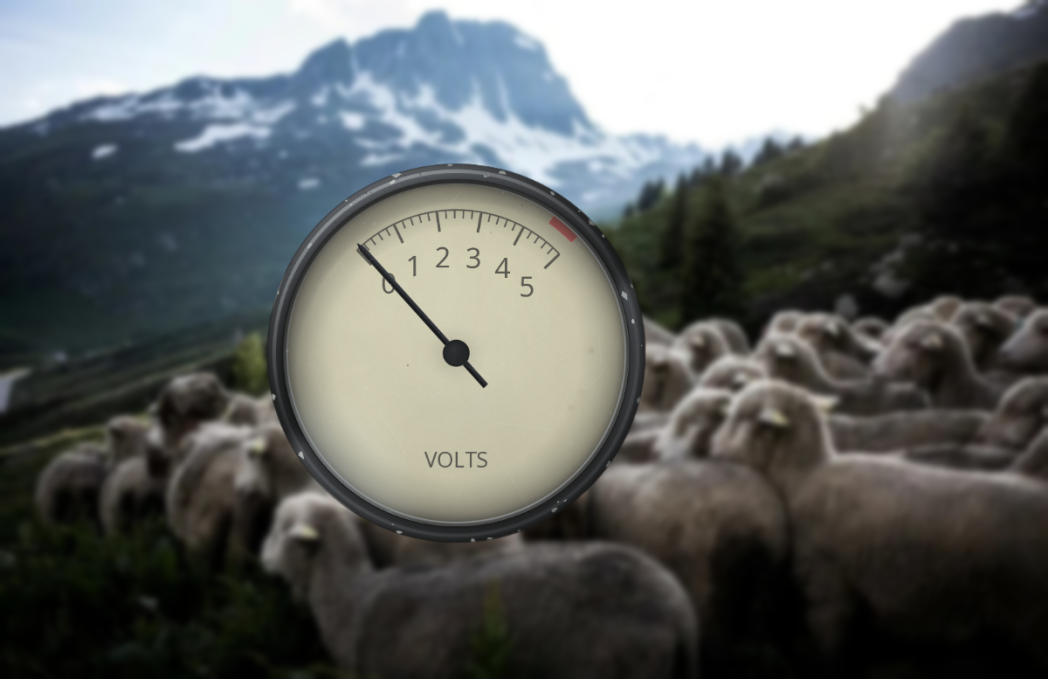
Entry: 0.1 V
